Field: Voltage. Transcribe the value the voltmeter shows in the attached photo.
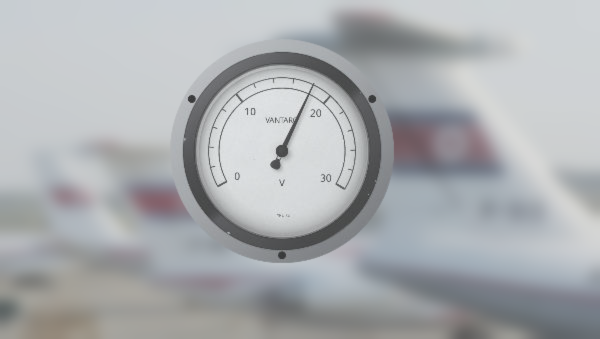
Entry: 18 V
